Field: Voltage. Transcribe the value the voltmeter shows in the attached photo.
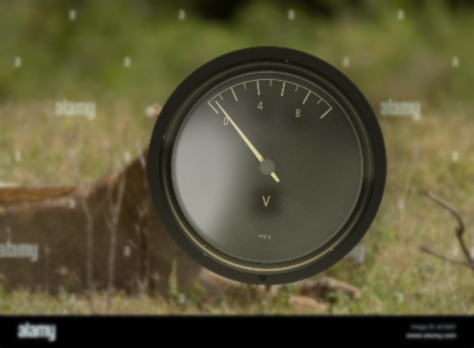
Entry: 0.5 V
